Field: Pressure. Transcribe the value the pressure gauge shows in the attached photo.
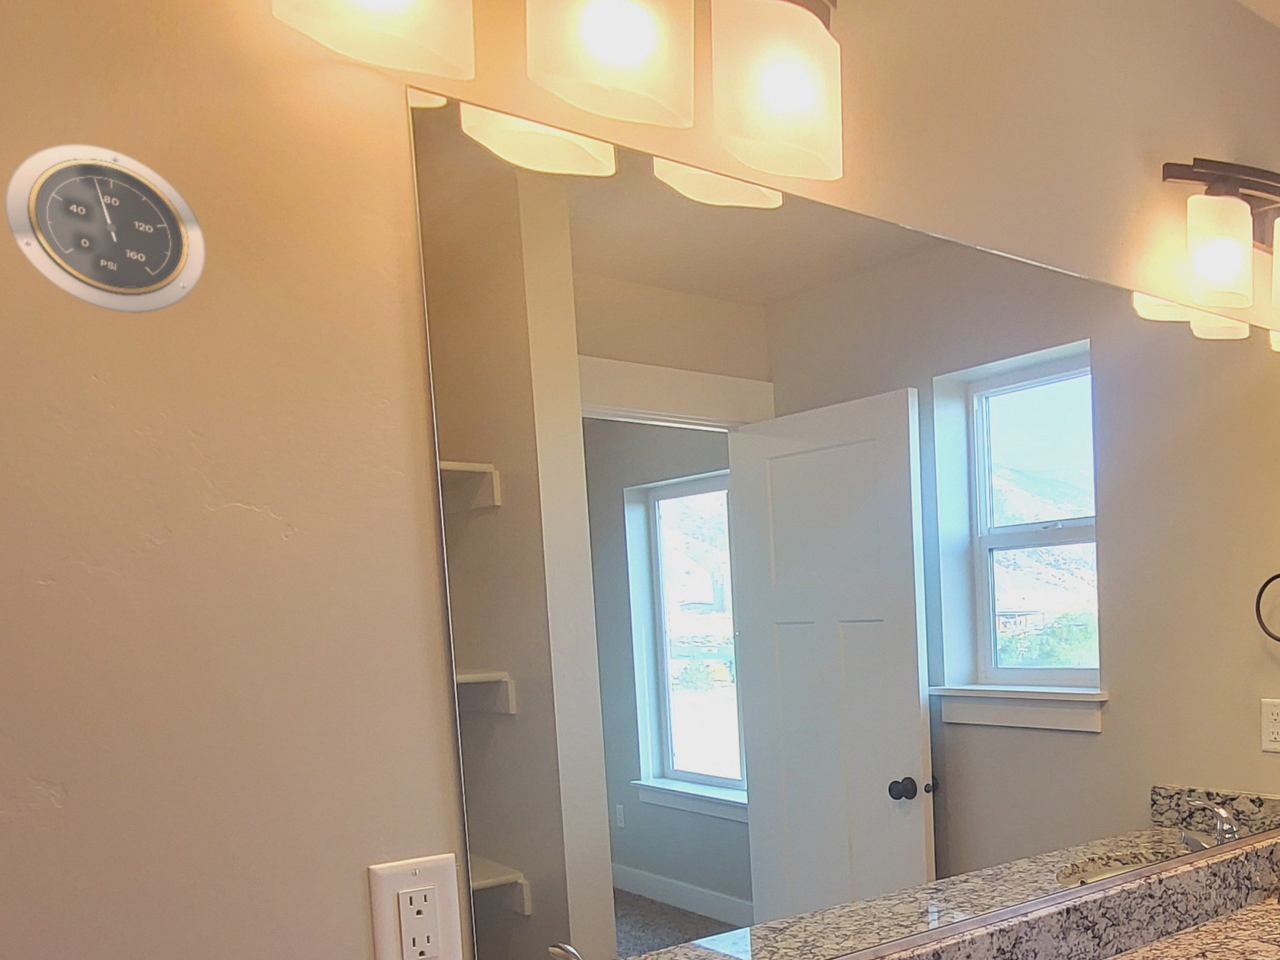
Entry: 70 psi
